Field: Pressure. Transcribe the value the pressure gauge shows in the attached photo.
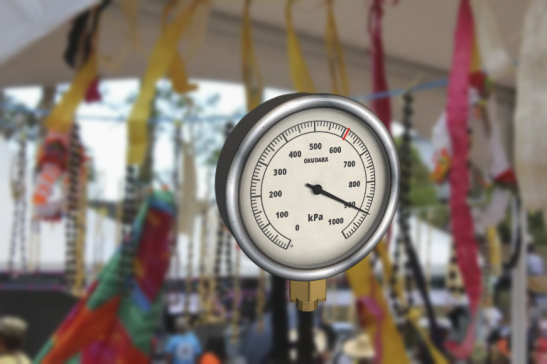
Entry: 900 kPa
